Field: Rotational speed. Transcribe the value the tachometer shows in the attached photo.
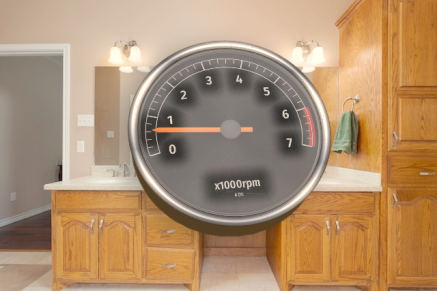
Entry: 600 rpm
